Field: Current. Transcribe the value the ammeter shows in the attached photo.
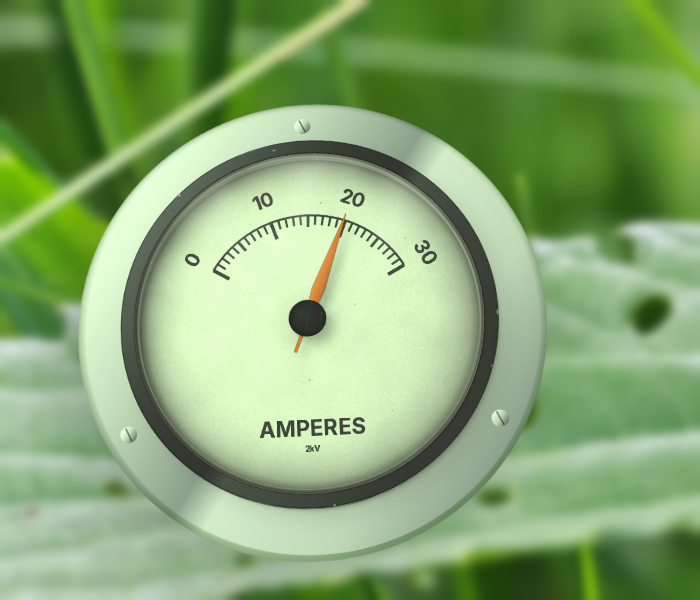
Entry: 20 A
